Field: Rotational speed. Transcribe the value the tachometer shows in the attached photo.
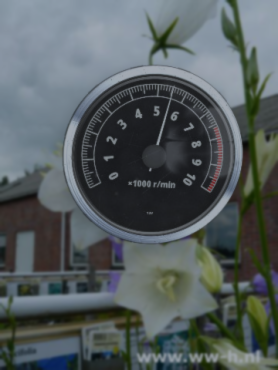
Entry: 5500 rpm
